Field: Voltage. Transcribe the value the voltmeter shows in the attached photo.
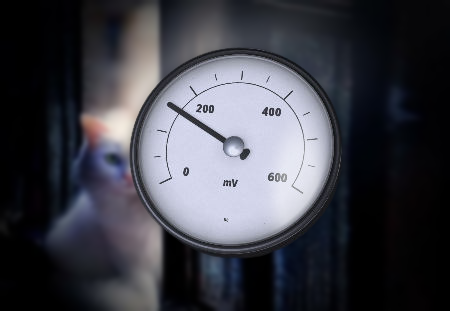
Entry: 150 mV
